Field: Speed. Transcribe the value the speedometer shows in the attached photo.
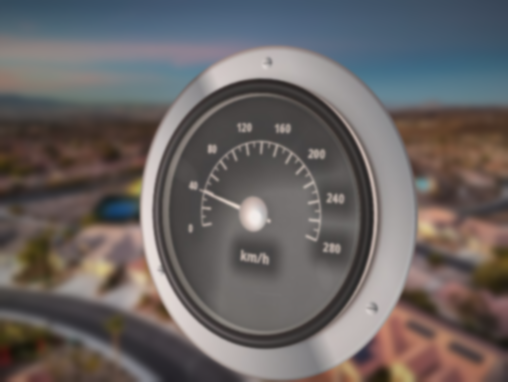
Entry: 40 km/h
